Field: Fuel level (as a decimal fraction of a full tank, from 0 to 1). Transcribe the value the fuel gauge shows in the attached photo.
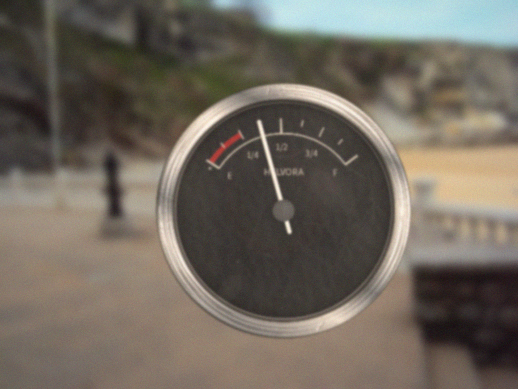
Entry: 0.375
